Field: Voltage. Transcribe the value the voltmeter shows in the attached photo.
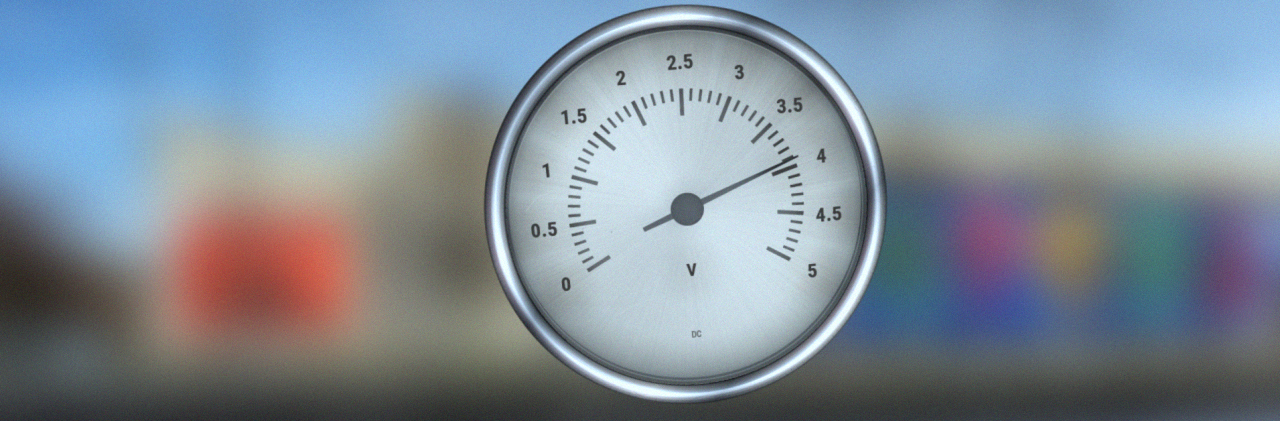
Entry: 3.9 V
